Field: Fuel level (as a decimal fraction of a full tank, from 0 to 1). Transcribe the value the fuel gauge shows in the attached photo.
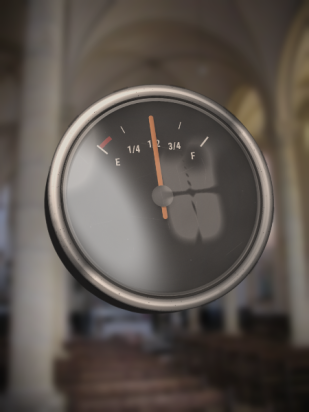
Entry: 0.5
